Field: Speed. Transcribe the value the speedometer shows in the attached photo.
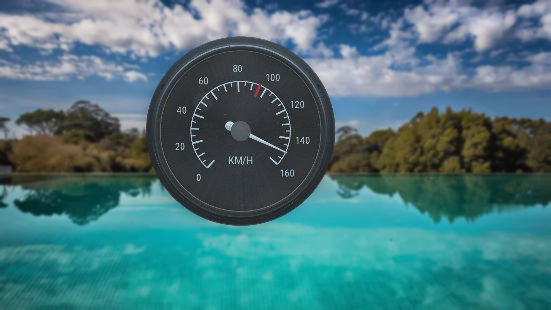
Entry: 150 km/h
